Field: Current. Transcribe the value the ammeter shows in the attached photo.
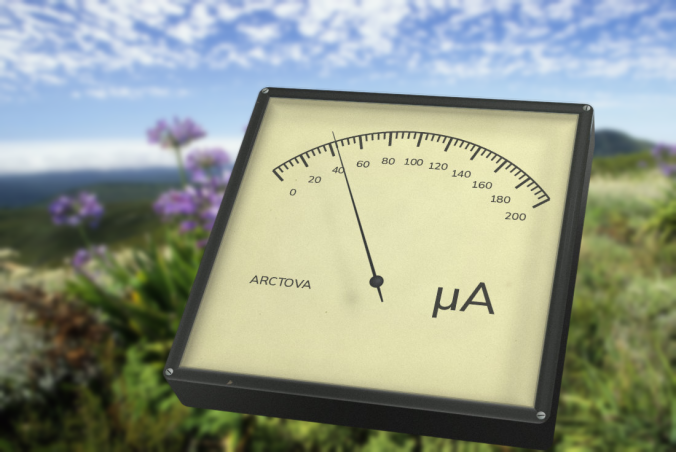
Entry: 44 µA
